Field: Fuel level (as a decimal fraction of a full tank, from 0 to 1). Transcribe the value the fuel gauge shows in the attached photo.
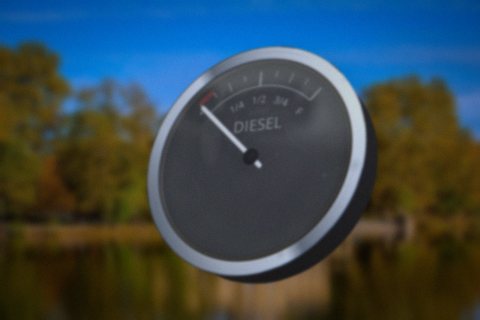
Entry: 0
